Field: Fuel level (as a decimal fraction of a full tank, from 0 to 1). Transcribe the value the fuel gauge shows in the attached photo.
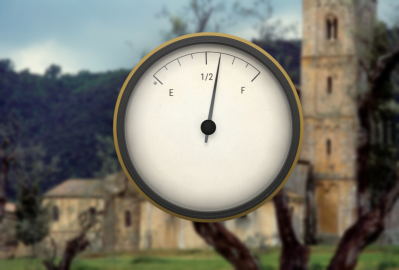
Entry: 0.625
